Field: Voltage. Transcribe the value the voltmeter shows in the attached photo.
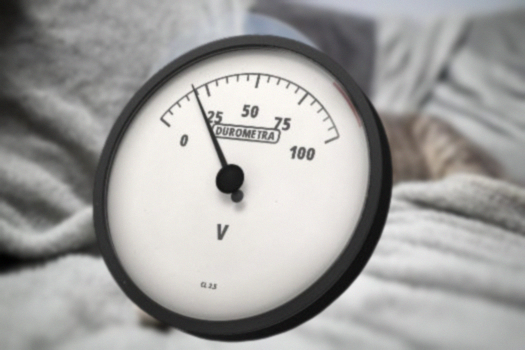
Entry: 20 V
